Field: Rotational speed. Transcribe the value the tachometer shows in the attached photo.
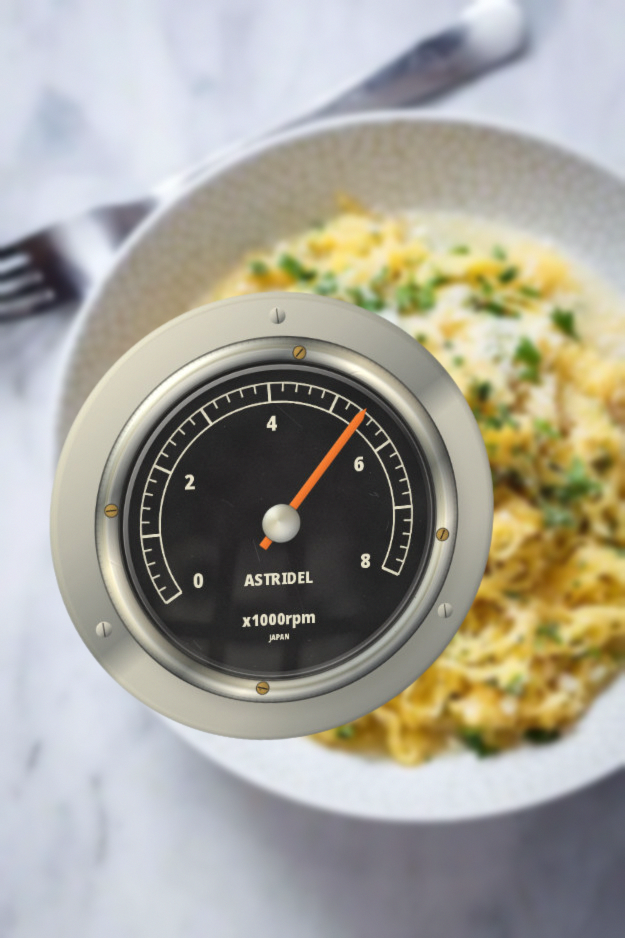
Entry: 5400 rpm
